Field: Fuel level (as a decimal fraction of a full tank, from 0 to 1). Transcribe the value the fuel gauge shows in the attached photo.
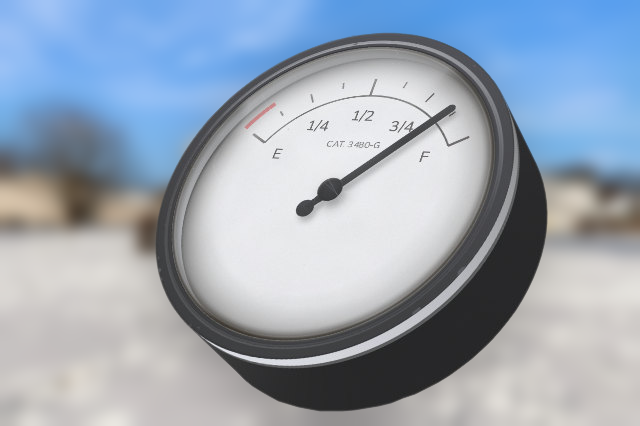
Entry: 0.875
